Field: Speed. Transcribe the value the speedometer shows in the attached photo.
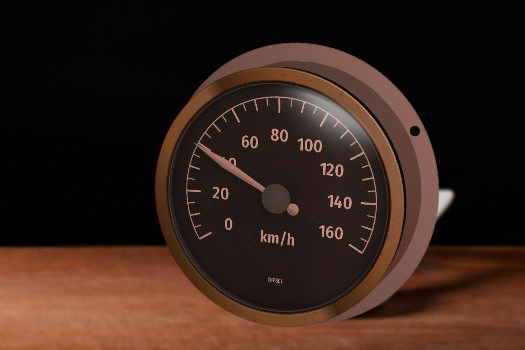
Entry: 40 km/h
